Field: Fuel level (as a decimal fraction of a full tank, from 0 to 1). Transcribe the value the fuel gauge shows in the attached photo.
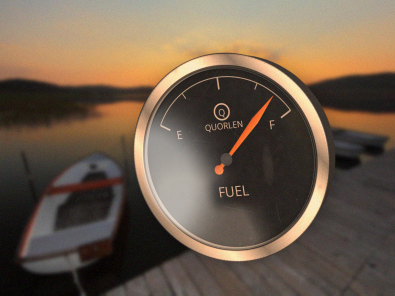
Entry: 0.875
